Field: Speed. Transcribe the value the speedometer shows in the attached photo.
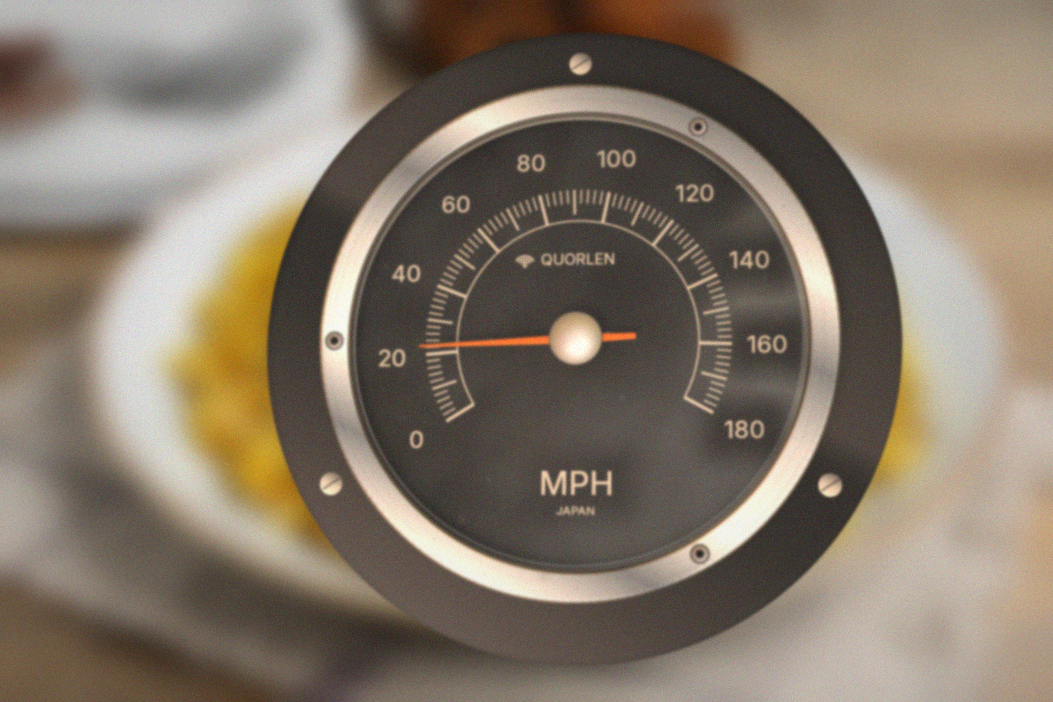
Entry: 22 mph
